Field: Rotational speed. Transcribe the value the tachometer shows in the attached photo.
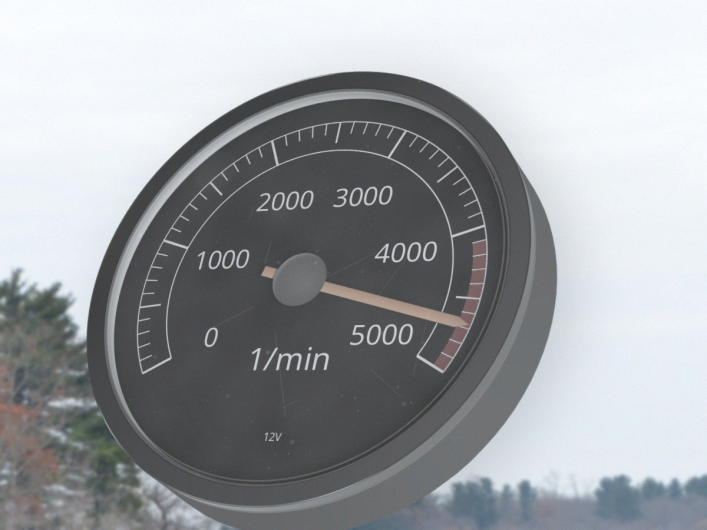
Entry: 4700 rpm
